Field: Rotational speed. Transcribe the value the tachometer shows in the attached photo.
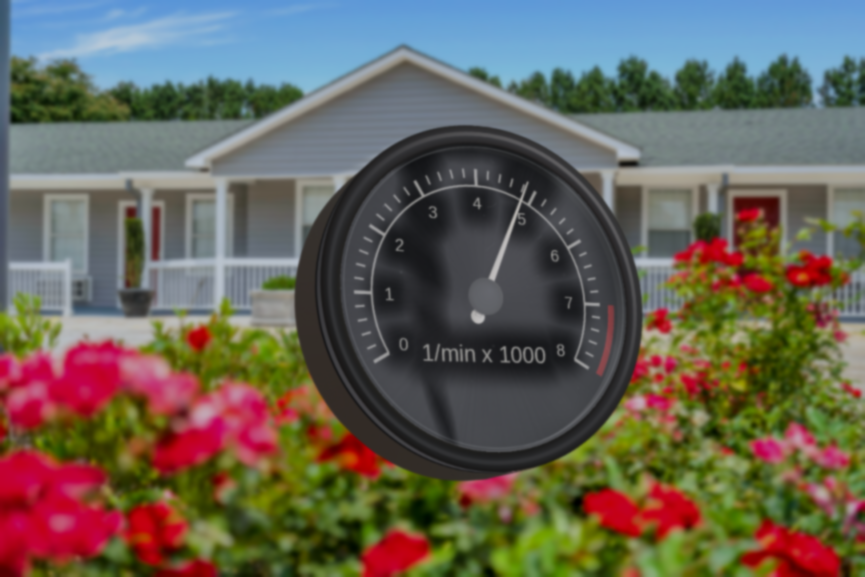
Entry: 4800 rpm
